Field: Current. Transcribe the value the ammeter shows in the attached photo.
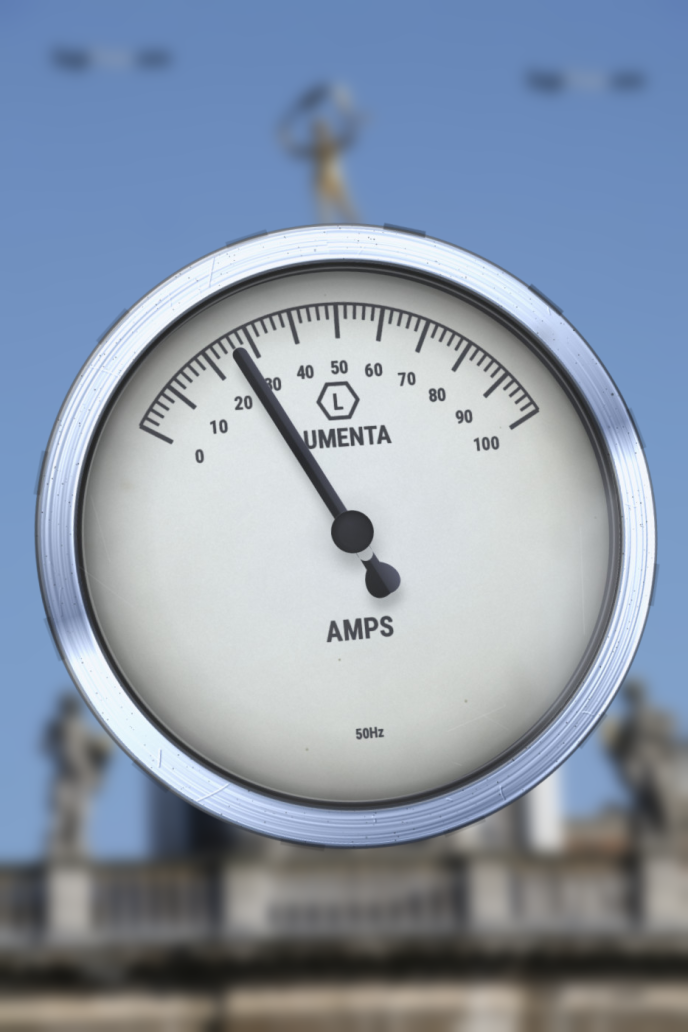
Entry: 26 A
